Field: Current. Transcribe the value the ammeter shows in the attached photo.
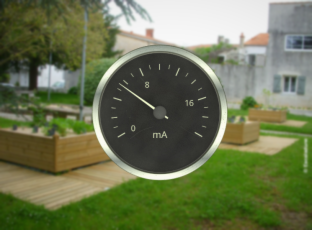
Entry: 5.5 mA
